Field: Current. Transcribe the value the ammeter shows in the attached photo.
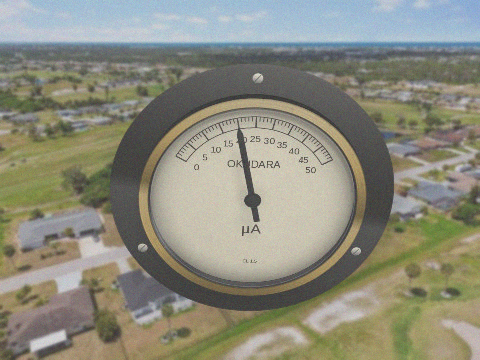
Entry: 20 µA
